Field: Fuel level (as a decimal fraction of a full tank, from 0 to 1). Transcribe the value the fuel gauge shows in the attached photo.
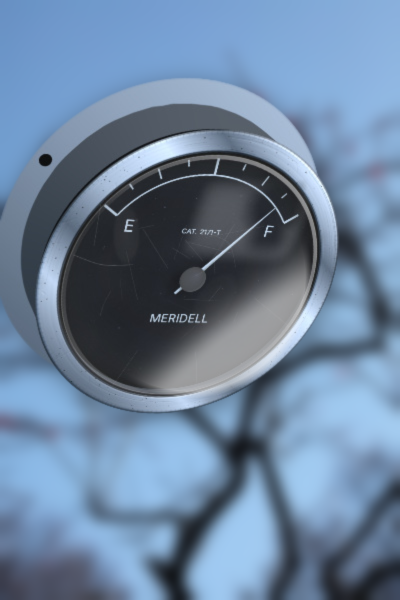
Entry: 0.875
